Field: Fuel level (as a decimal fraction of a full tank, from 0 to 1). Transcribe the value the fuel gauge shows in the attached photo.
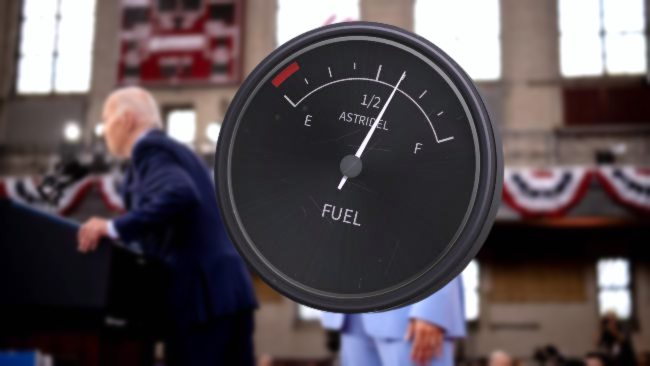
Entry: 0.625
